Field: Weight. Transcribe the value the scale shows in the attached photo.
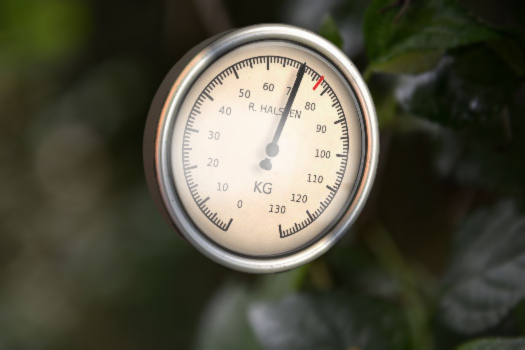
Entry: 70 kg
